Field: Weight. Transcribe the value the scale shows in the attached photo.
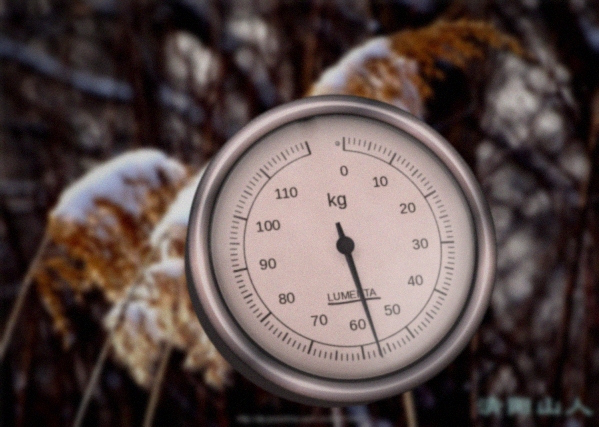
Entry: 57 kg
